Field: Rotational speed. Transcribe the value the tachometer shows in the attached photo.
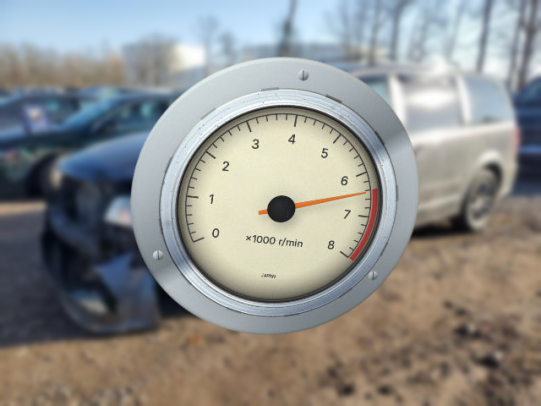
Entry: 6400 rpm
